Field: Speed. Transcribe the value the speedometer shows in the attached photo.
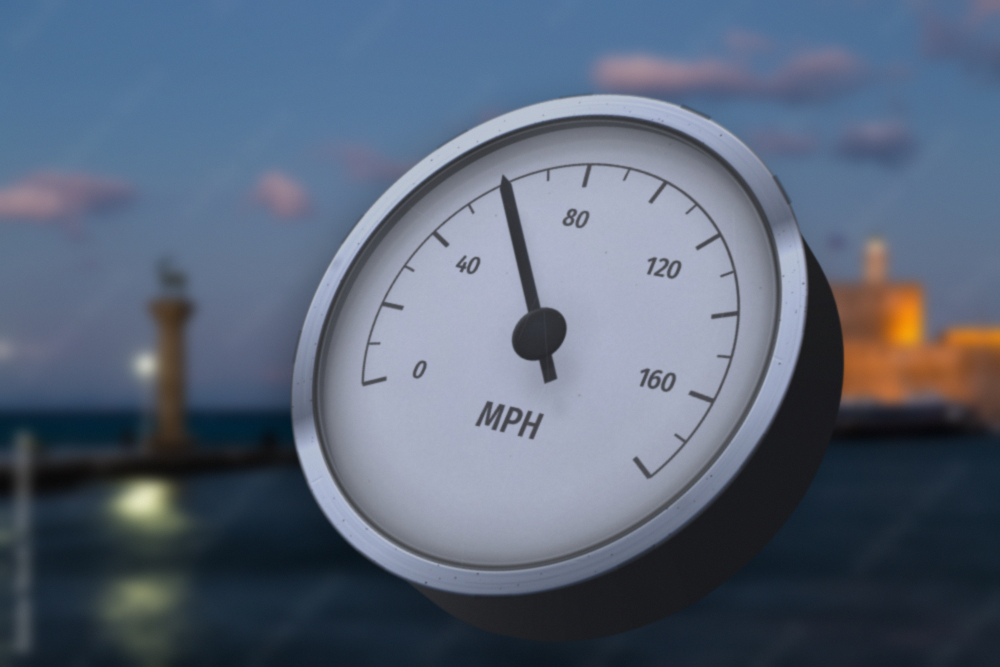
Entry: 60 mph
